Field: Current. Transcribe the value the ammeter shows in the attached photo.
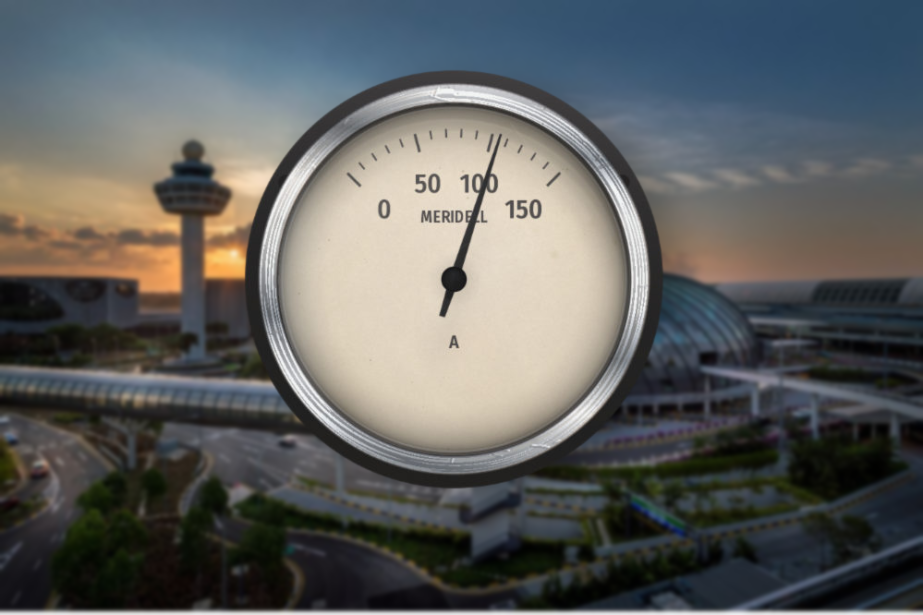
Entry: 105 A
